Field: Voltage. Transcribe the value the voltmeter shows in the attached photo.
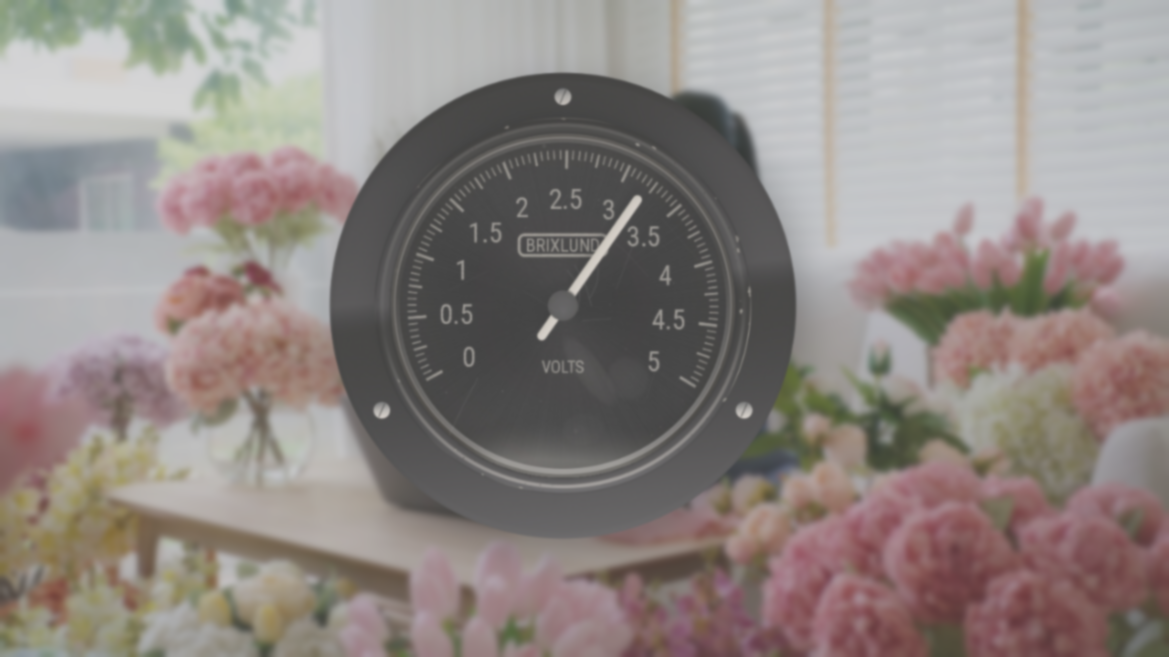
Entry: 3.2 V
